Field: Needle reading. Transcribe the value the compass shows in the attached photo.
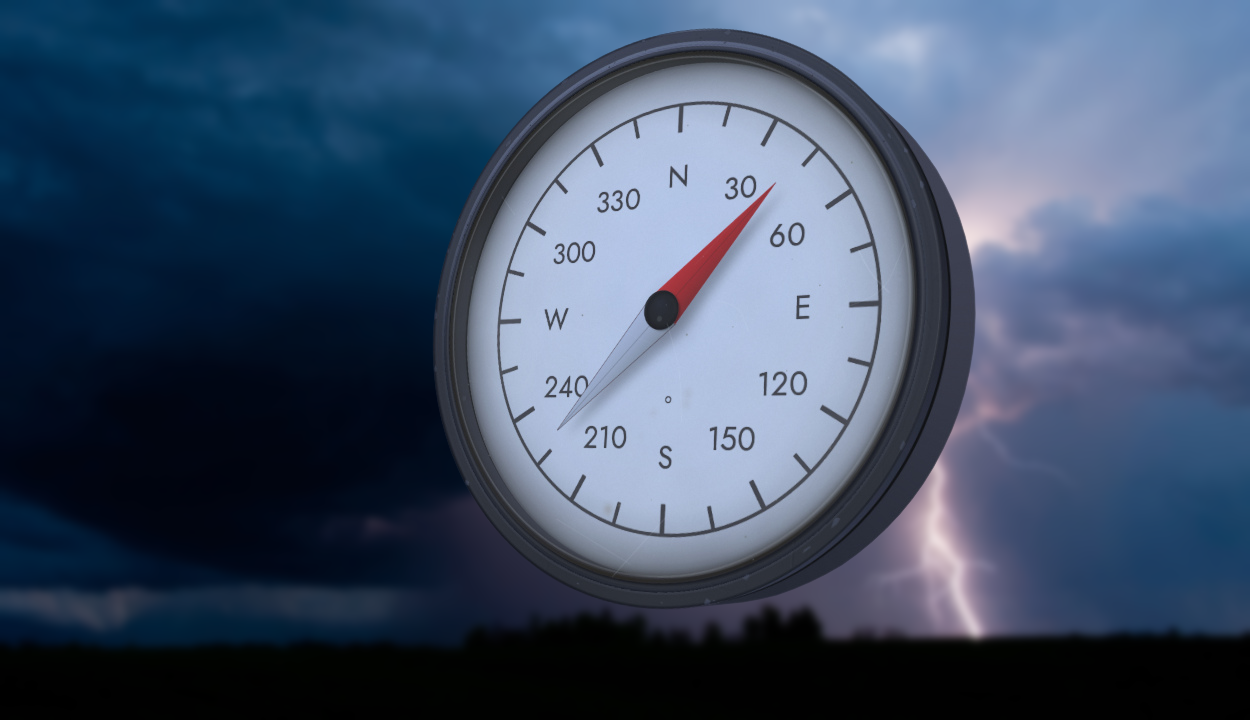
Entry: 45 °
